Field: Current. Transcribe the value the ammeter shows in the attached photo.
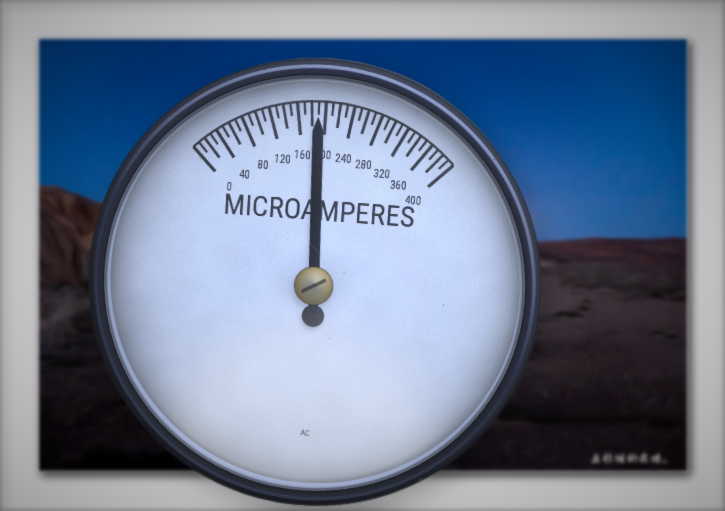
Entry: 190 µA
